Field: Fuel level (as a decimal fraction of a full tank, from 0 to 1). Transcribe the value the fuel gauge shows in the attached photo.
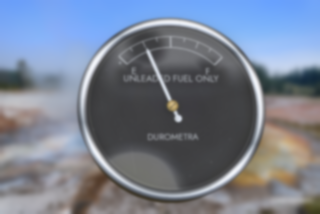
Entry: 0.25
